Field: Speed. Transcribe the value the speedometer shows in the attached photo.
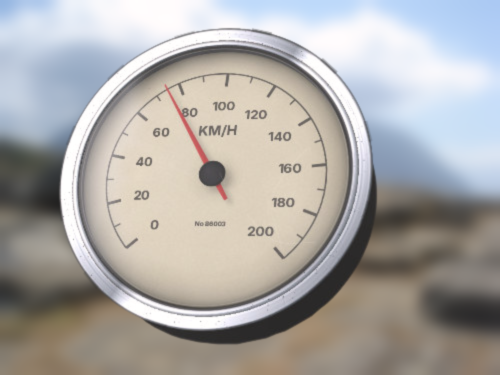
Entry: 75 km/h
